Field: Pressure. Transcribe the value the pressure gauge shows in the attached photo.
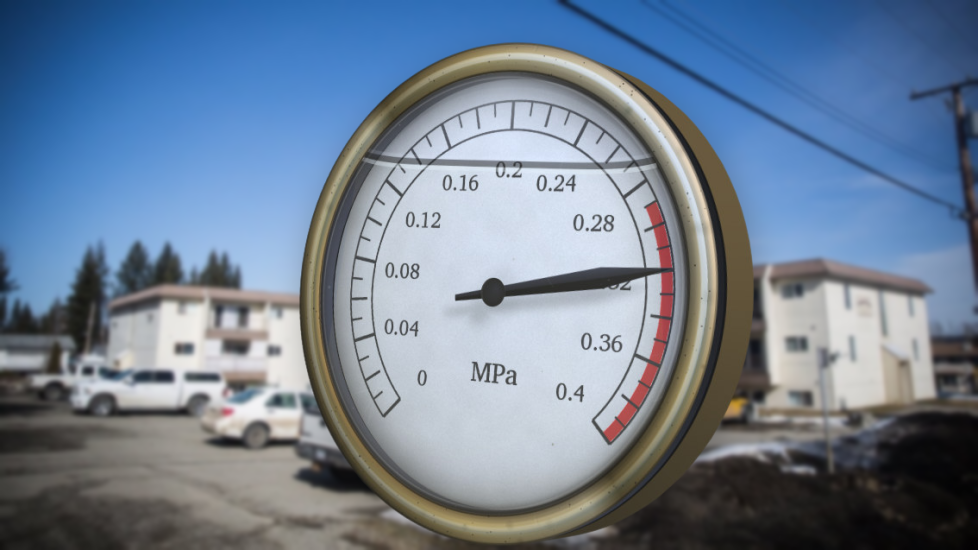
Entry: 0.32 MPa
